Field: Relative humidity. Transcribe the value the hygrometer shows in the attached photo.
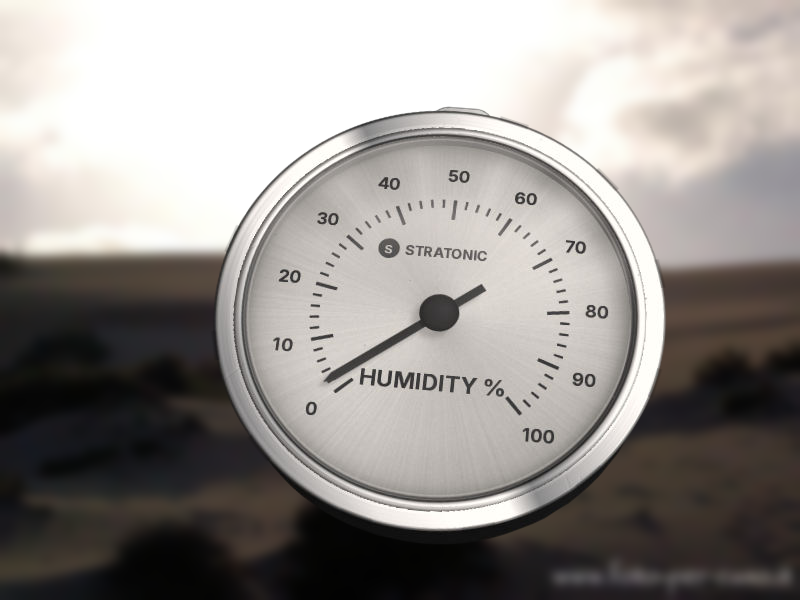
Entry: 2 %
